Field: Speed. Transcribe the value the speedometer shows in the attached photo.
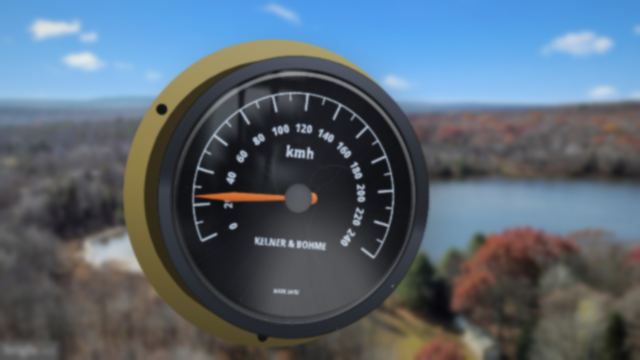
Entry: 25 km/h
